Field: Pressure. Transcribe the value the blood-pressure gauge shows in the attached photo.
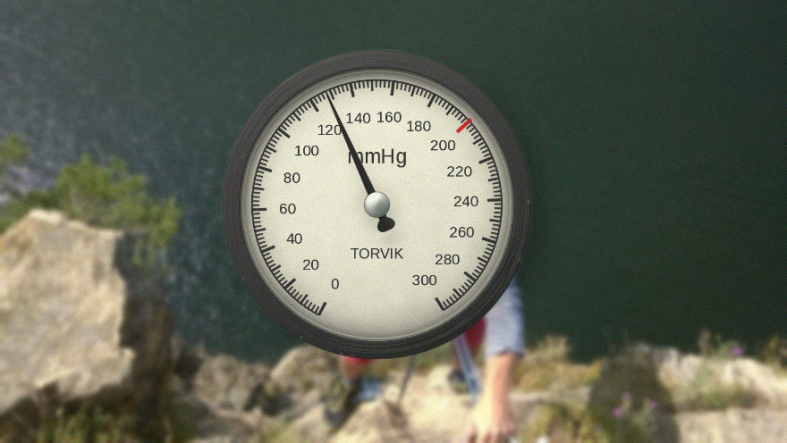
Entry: 128 mmHg
